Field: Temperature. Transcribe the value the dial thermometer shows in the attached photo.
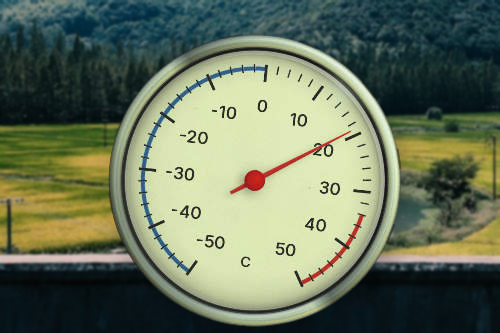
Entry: 19 °C
